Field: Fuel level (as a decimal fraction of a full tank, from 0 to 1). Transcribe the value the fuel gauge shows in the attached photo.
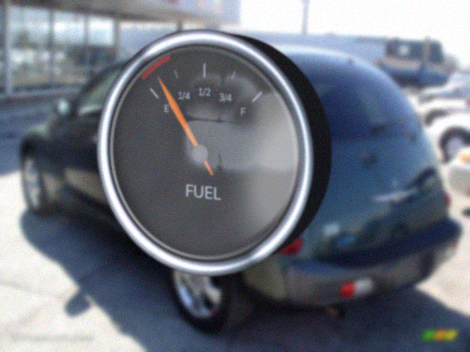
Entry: 0.125
